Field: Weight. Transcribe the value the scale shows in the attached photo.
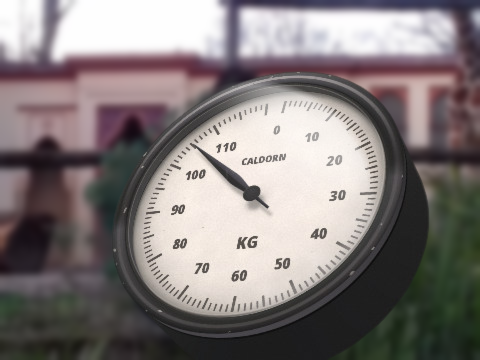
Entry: 105 kg
